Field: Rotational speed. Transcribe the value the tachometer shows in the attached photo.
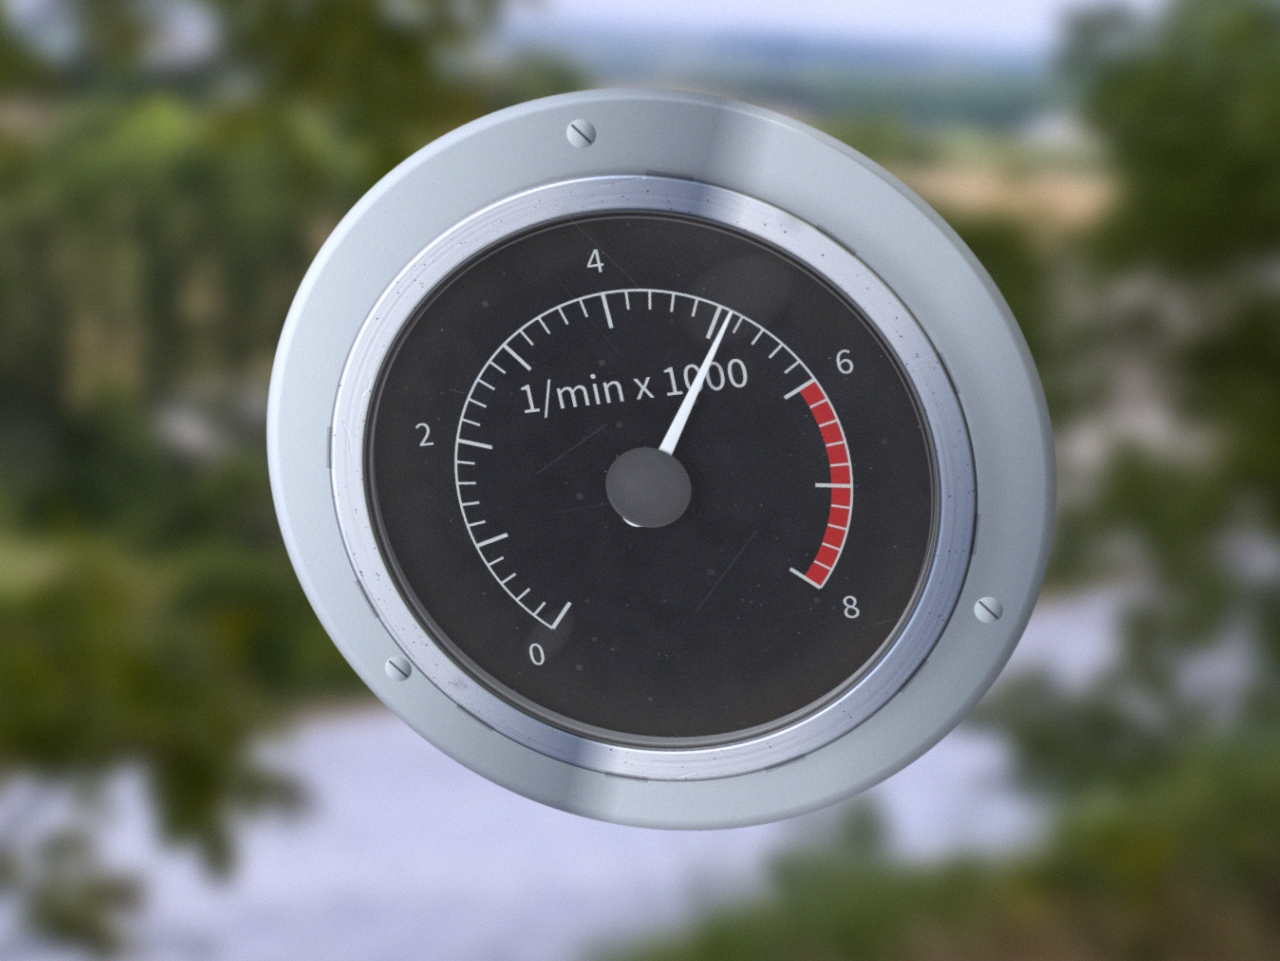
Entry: 5100 rpm
